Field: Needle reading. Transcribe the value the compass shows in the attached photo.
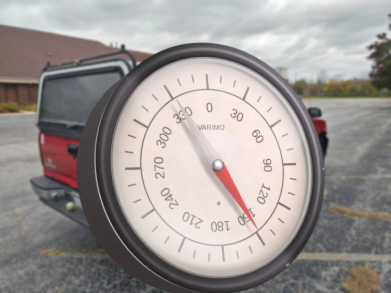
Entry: 150 °
